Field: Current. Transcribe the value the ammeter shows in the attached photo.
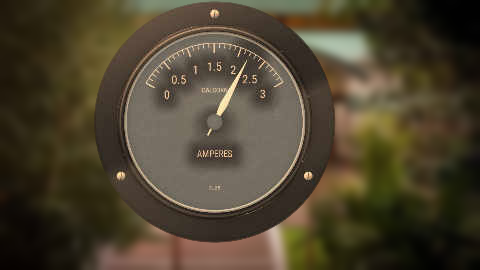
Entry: 2.2 A
